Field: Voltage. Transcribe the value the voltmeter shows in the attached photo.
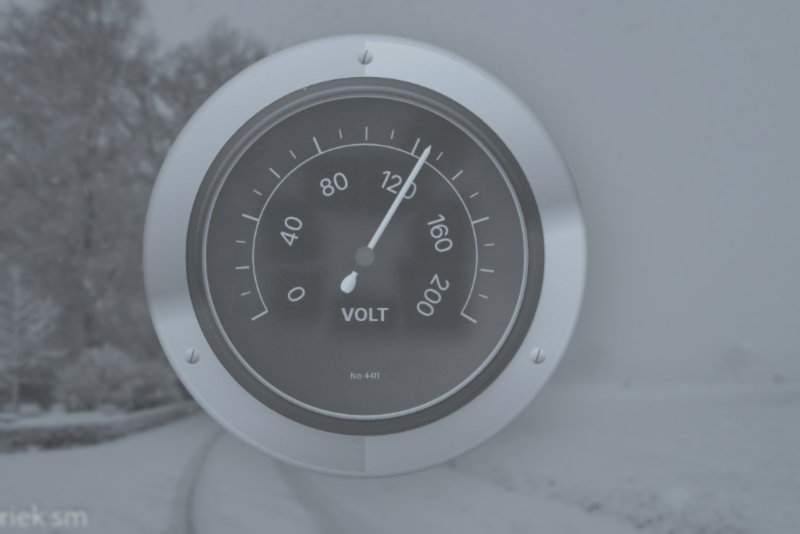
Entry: 125 V
